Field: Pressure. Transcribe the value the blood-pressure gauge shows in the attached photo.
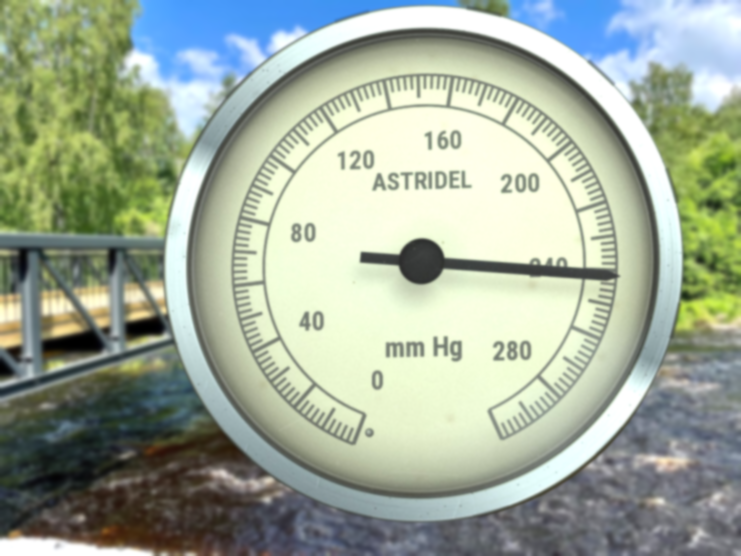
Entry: 242 mmHg
